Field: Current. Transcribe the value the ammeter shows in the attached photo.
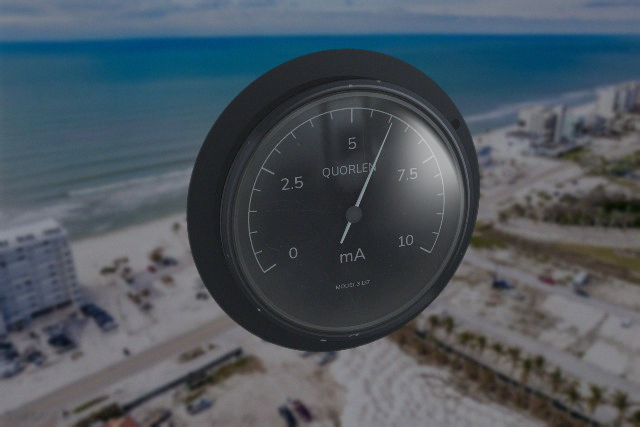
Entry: 6 mA
